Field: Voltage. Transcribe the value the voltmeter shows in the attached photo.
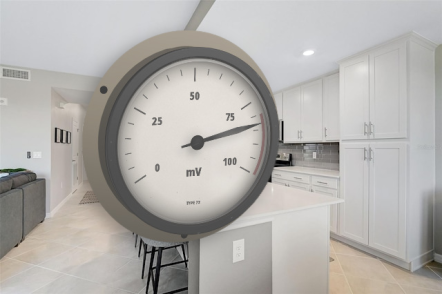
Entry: 82.5 mV
